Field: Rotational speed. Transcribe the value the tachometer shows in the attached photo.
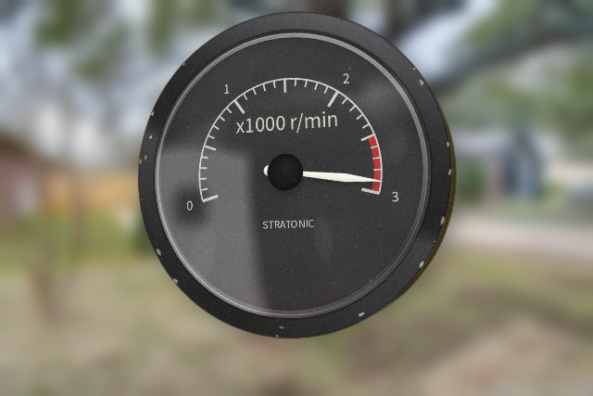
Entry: 2900 rpm
